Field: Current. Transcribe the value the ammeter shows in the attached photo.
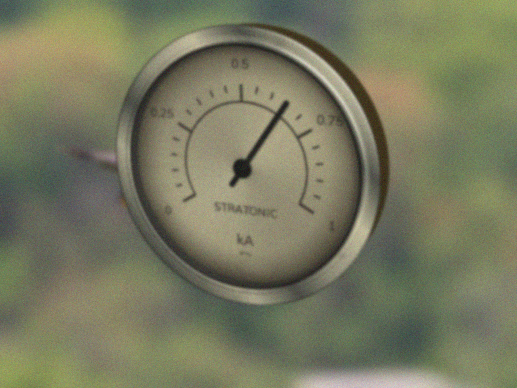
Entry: 0.65 kA
